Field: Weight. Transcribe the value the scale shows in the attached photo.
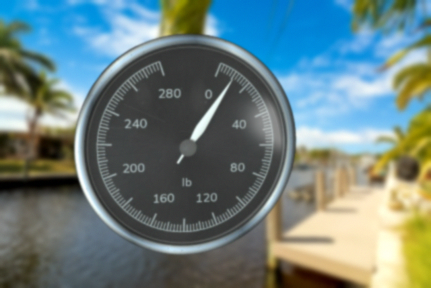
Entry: 10 lb
